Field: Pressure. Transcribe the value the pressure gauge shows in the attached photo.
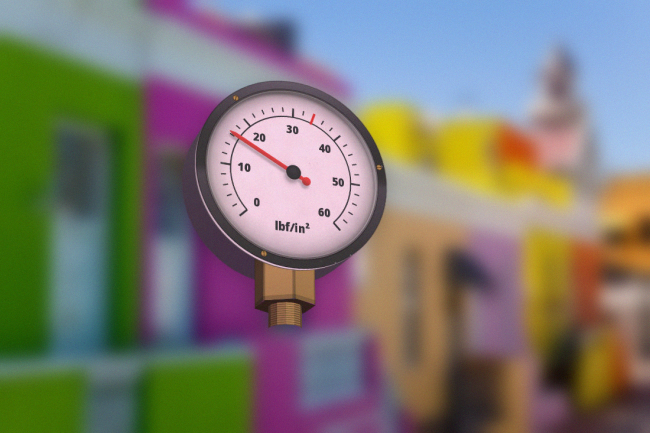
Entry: 16 psi
